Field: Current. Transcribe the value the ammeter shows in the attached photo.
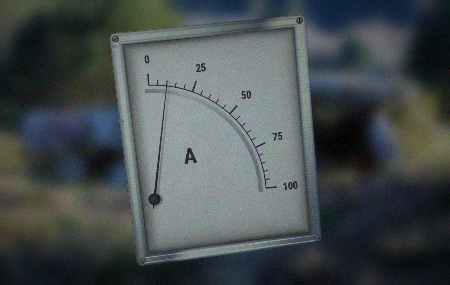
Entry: 10 A
